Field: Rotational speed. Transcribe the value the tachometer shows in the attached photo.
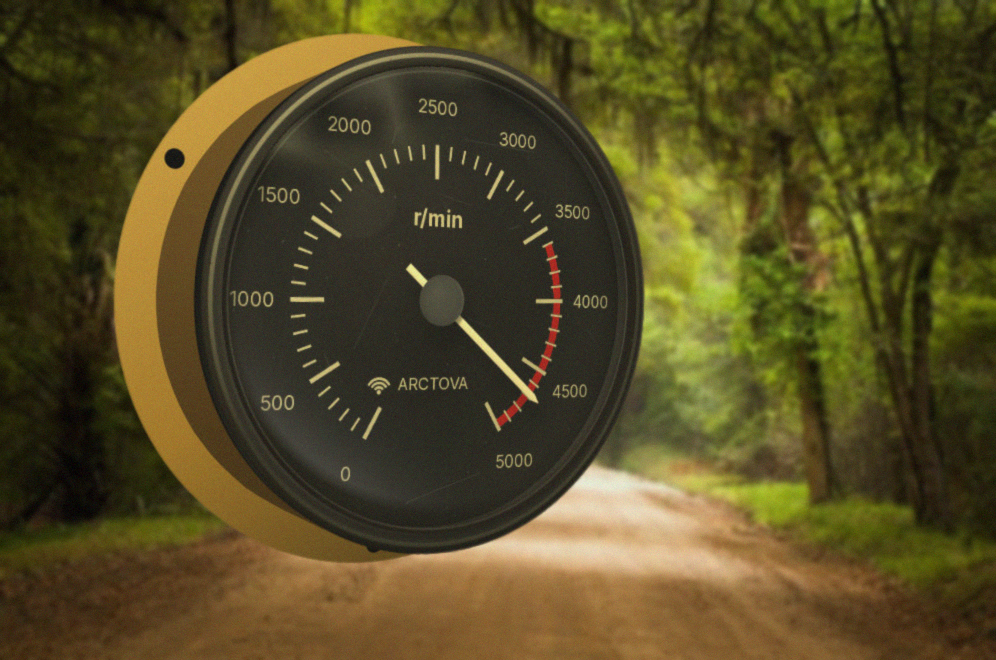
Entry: 4700 rpm
